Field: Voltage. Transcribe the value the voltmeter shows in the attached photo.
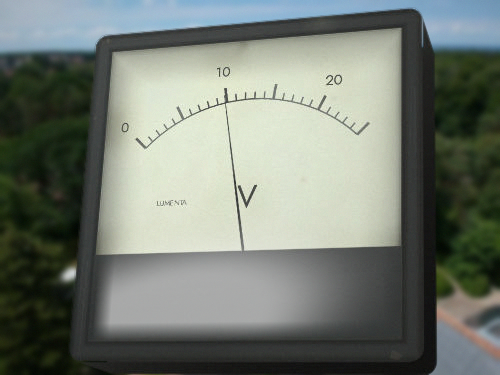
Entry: 10 V
